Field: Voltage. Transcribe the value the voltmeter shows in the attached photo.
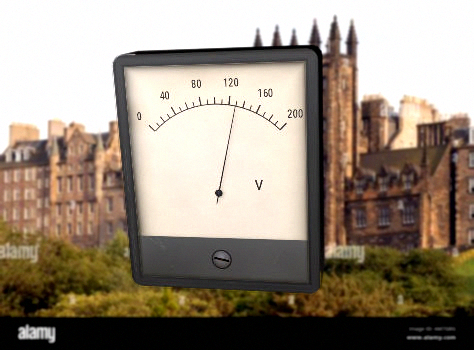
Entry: 130 V
